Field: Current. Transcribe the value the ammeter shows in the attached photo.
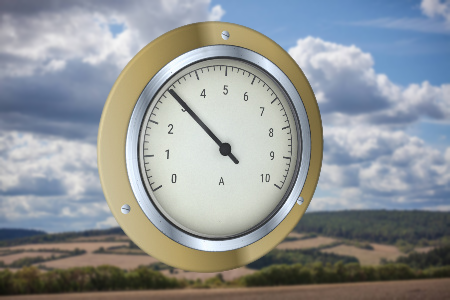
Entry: 3 A
